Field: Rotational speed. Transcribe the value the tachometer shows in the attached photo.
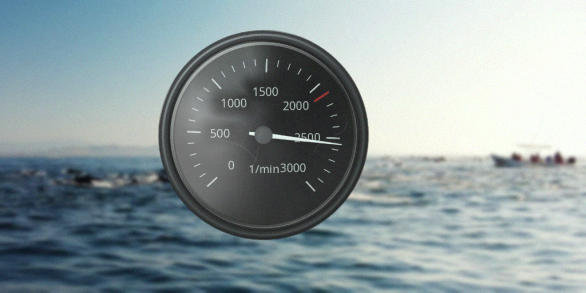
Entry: 2550 rpm
